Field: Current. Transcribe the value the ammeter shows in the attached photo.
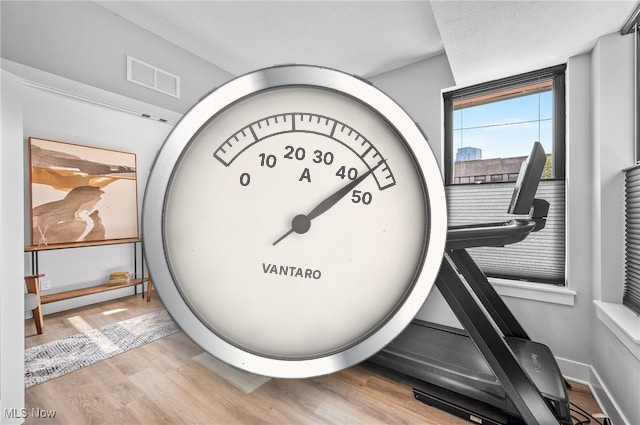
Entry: 44 A
